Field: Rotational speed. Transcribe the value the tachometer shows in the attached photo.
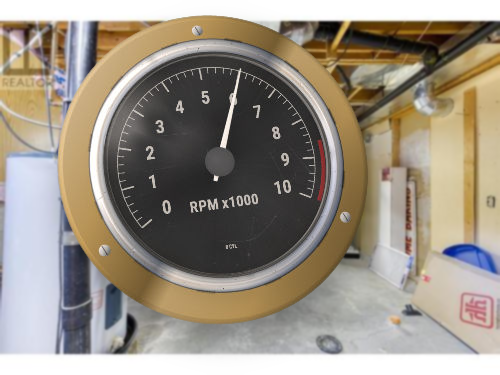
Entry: 6000 rpm
